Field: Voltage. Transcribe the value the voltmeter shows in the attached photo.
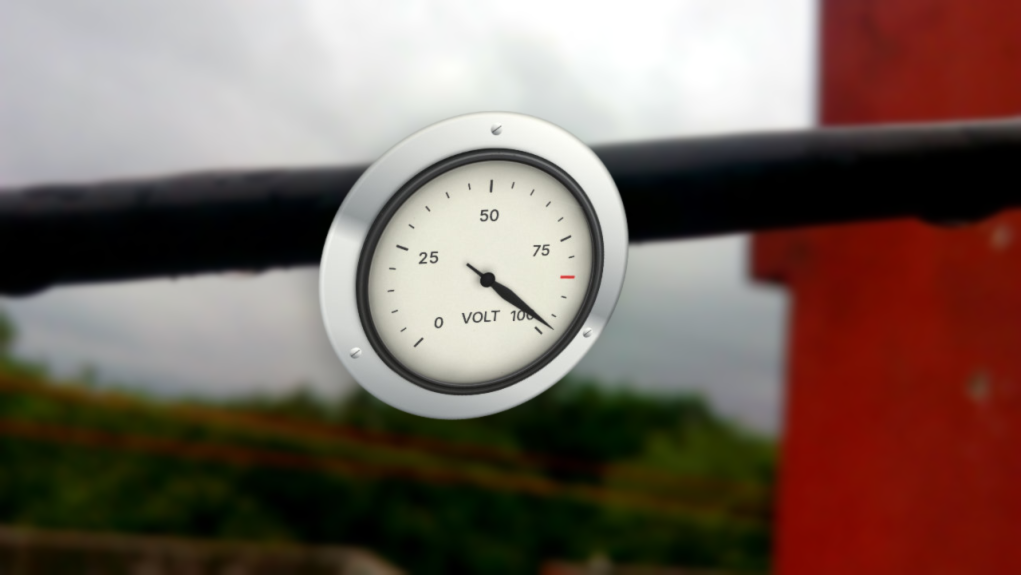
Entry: 97.5 V
